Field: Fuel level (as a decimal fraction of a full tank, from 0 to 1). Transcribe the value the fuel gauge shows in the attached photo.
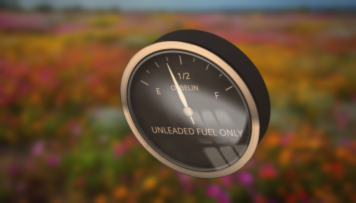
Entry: 0.375
